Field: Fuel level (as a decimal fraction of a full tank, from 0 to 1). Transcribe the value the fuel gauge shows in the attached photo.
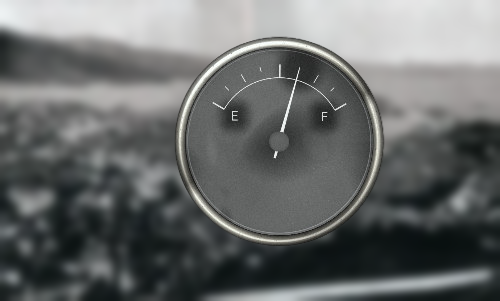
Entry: 0.625
